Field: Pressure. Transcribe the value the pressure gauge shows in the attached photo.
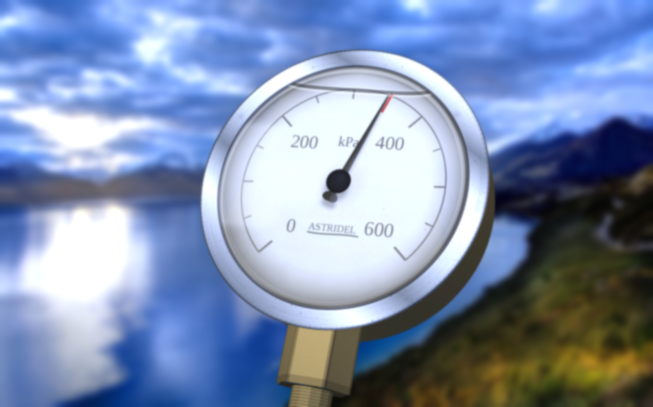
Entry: 350 kPa
